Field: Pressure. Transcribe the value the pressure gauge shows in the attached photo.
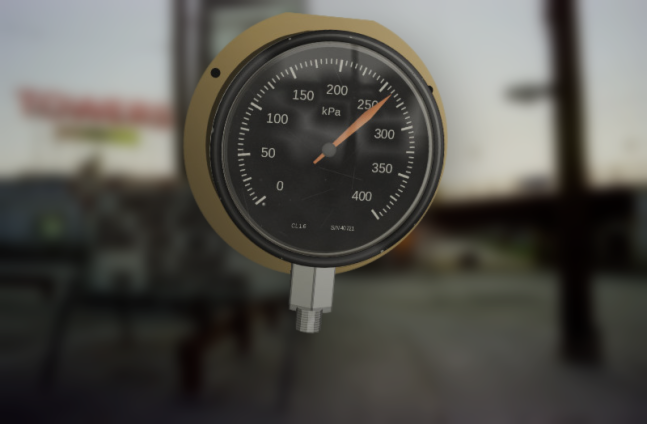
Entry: 260 kPa
